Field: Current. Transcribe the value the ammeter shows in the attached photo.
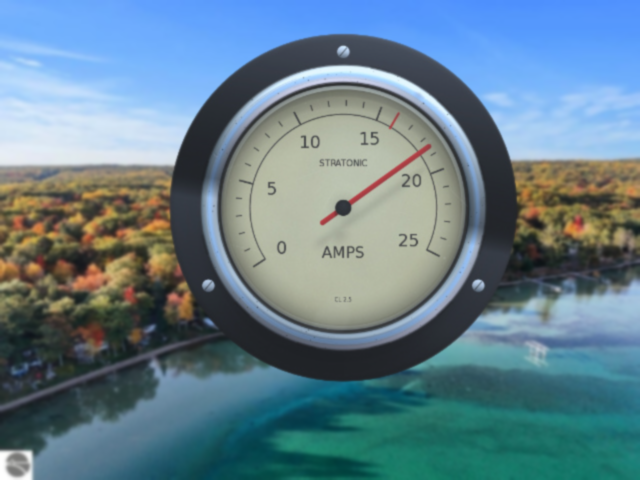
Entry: 18.5 A
